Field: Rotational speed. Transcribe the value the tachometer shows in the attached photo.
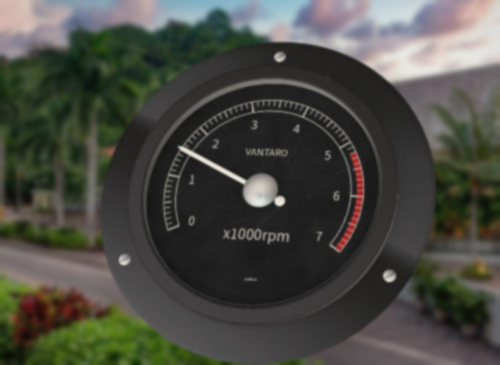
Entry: 1500 rpm
